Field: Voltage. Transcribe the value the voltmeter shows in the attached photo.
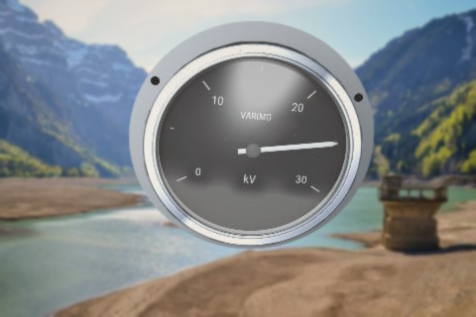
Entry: 25 kV
